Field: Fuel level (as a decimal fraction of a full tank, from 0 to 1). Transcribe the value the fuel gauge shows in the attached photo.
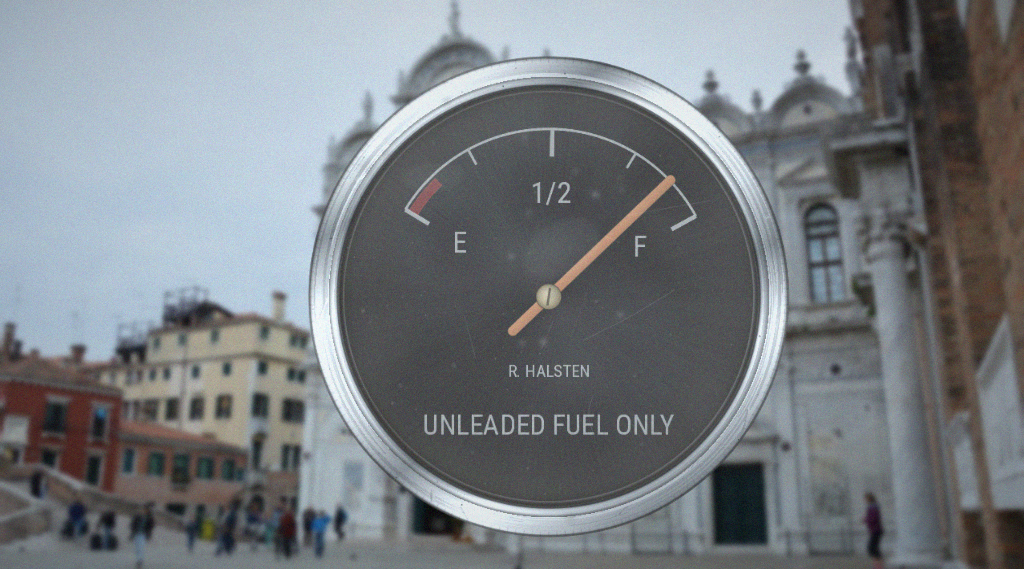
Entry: 0.875
